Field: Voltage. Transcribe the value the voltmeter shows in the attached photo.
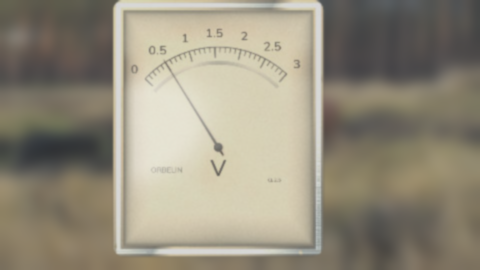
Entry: 0.5 V
